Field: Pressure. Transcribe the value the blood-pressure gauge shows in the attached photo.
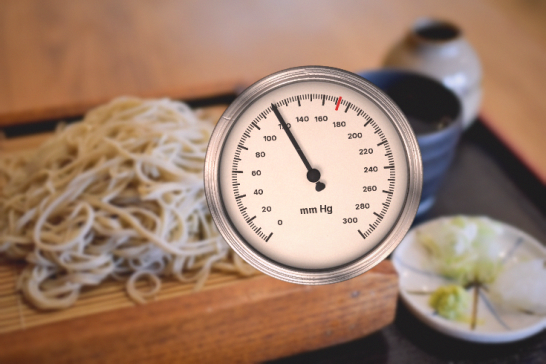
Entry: 120 mmHg
